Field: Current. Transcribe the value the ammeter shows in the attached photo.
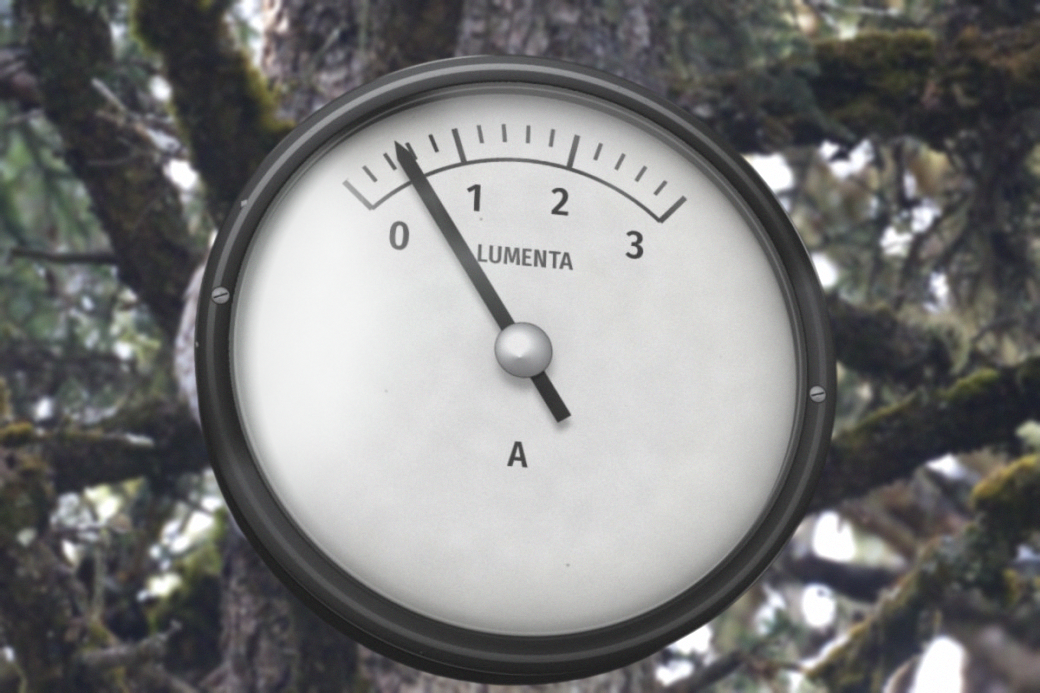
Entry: 0.5 A
